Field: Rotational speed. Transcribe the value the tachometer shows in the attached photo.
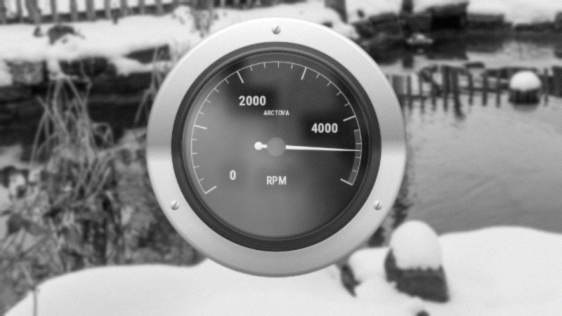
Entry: 4500 rpm
